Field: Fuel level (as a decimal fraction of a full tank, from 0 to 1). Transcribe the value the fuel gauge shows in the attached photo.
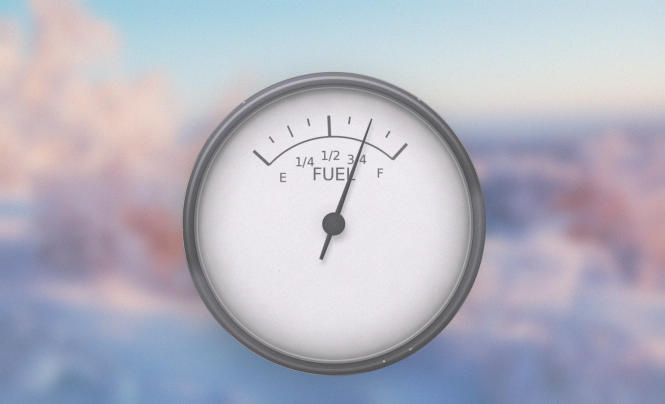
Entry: 0.75
